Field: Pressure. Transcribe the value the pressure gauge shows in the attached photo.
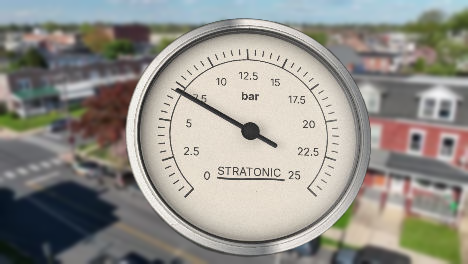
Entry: 7 bar
